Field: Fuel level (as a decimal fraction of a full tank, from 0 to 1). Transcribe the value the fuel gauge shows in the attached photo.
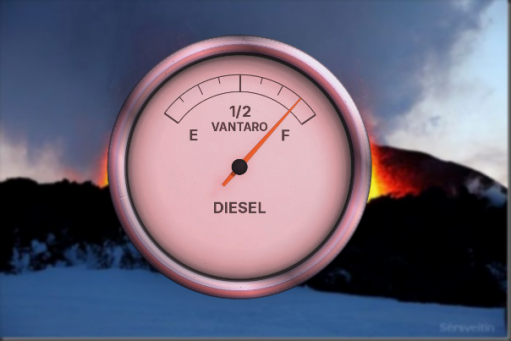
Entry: 0.875
